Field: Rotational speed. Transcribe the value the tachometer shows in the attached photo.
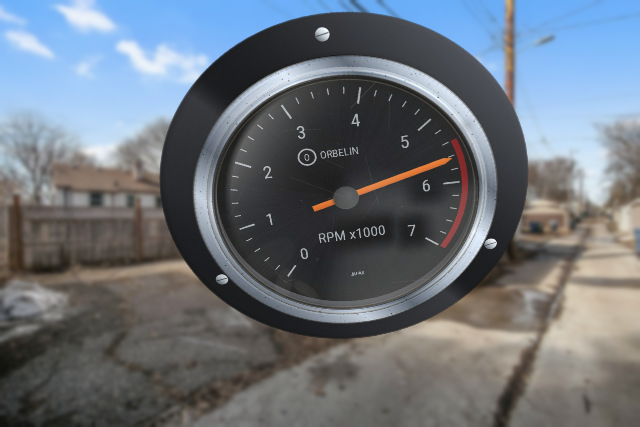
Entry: 5600 rpm
